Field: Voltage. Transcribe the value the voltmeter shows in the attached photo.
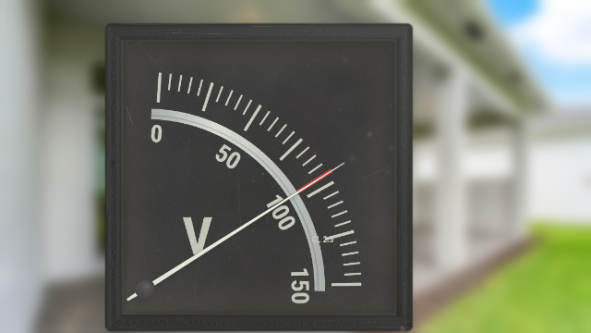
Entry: 95 V
